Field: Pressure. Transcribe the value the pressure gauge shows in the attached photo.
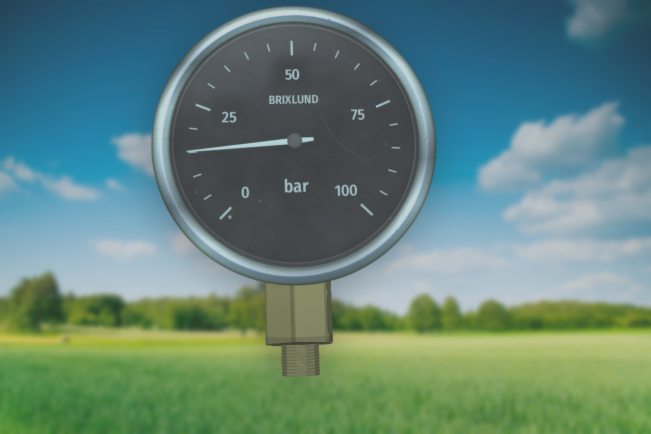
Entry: 15 bar
